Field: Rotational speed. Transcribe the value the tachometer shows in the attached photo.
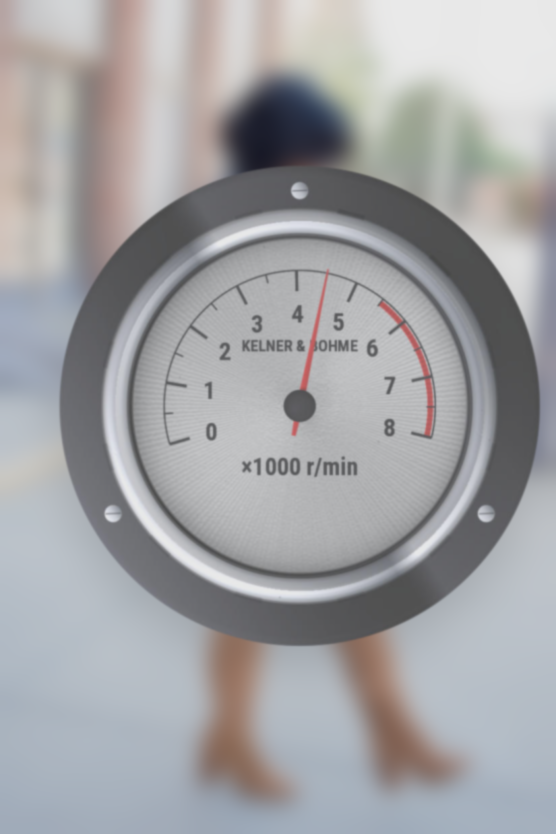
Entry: 4500 rpm
